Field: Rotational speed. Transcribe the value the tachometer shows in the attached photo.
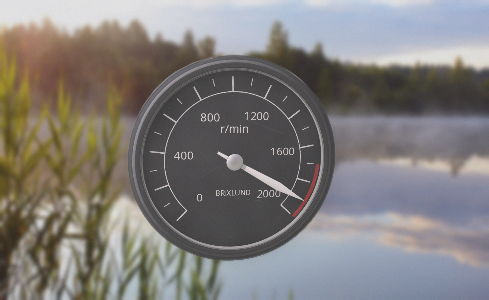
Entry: 1900 rpm
